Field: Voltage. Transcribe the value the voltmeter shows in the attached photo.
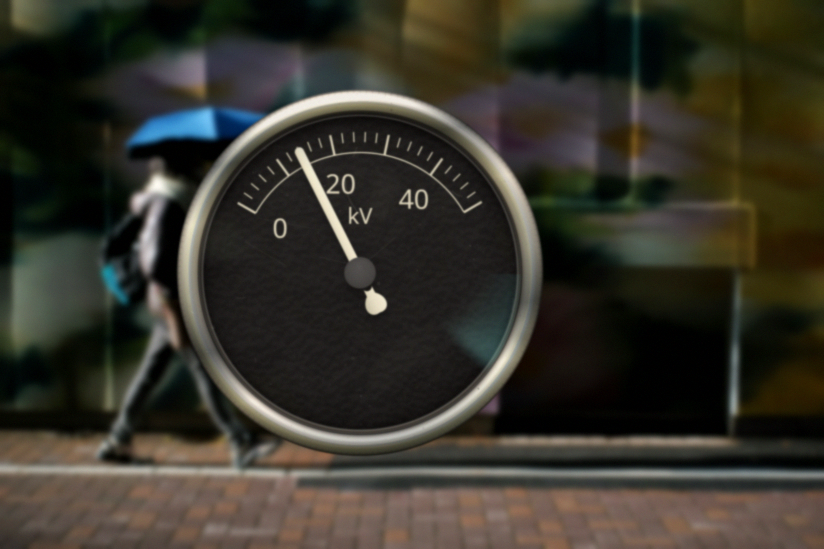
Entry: 14 kV
